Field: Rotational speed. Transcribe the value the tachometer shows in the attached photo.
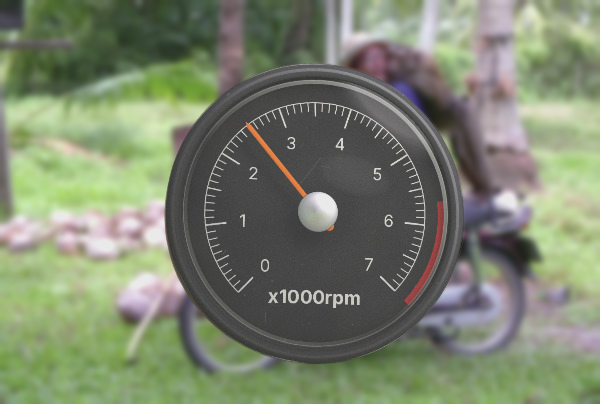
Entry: 2500 rpm
